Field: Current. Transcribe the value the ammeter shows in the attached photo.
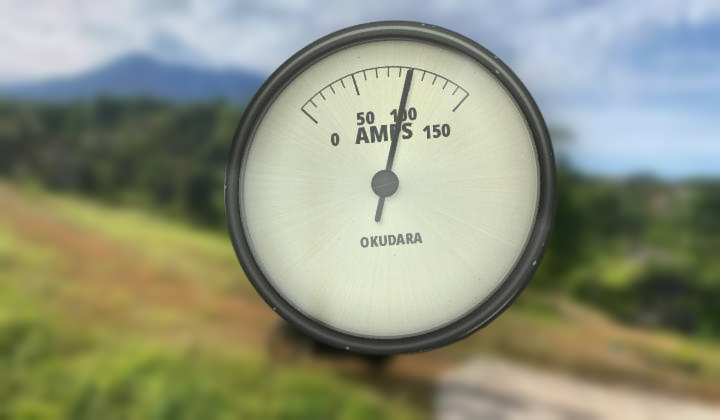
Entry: 100 A
